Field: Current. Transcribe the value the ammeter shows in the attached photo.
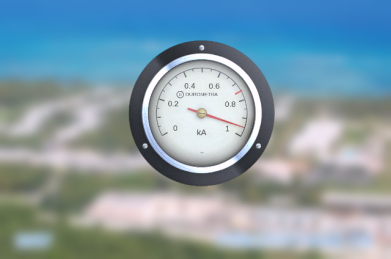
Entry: 0.95 kA
